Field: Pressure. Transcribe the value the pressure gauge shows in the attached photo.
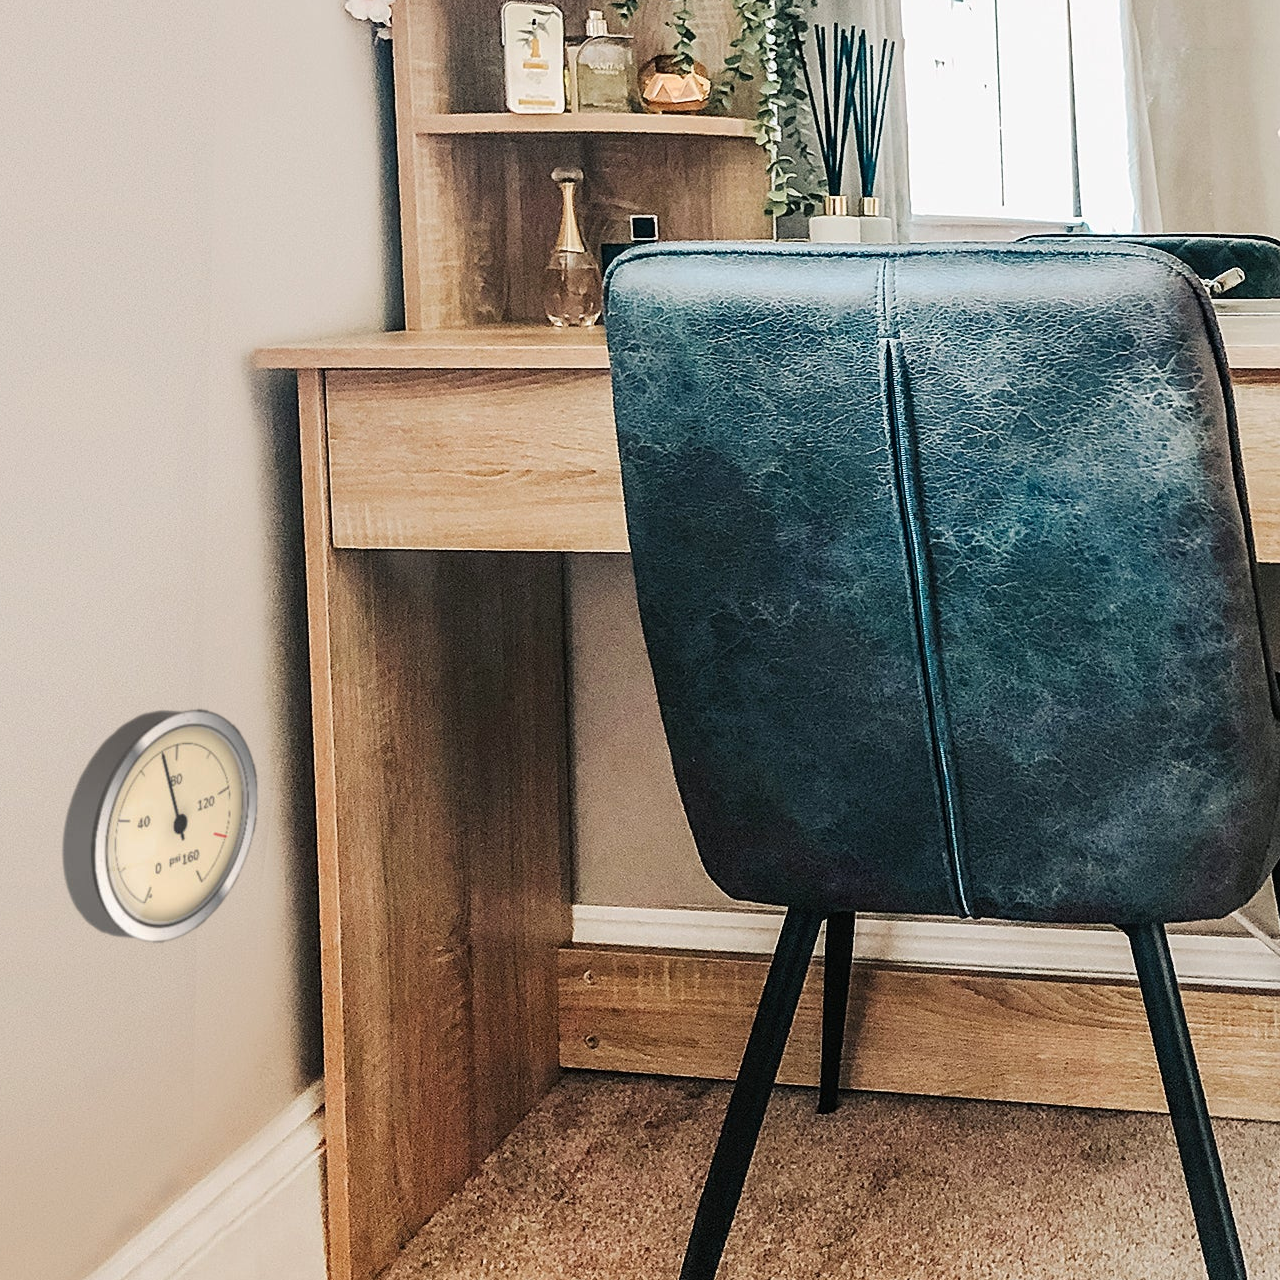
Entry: 70 psi
